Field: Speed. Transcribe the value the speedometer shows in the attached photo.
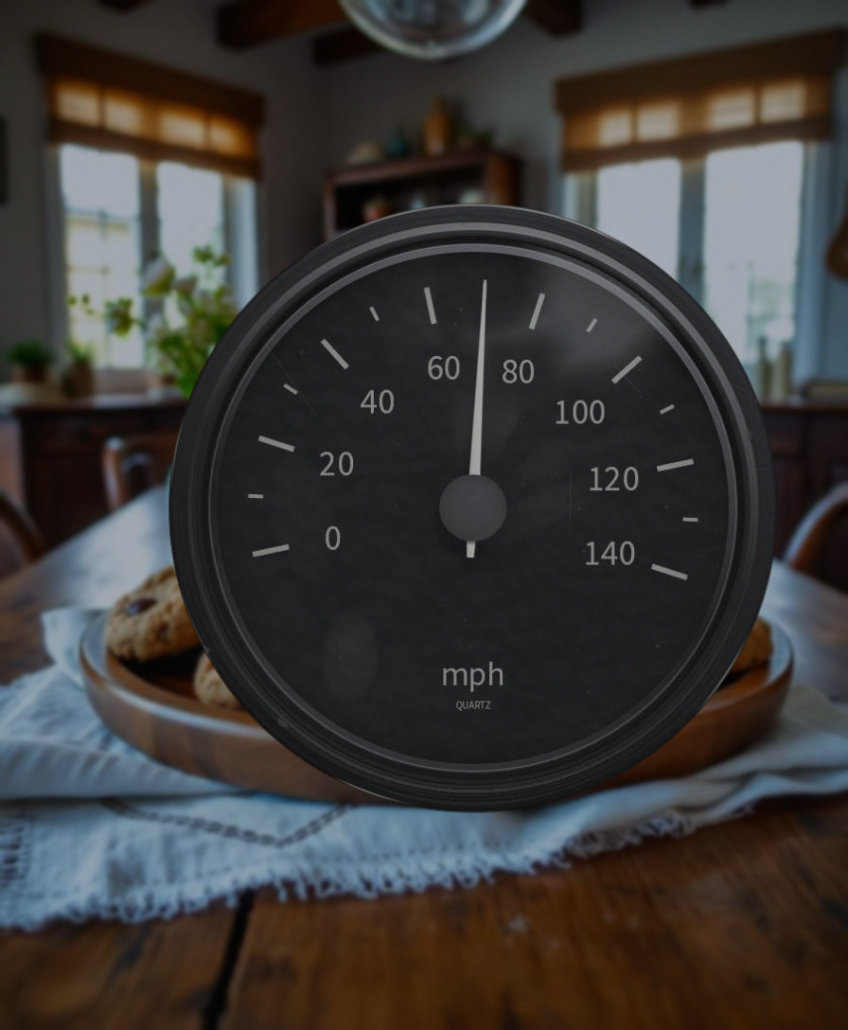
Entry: 70 mph
